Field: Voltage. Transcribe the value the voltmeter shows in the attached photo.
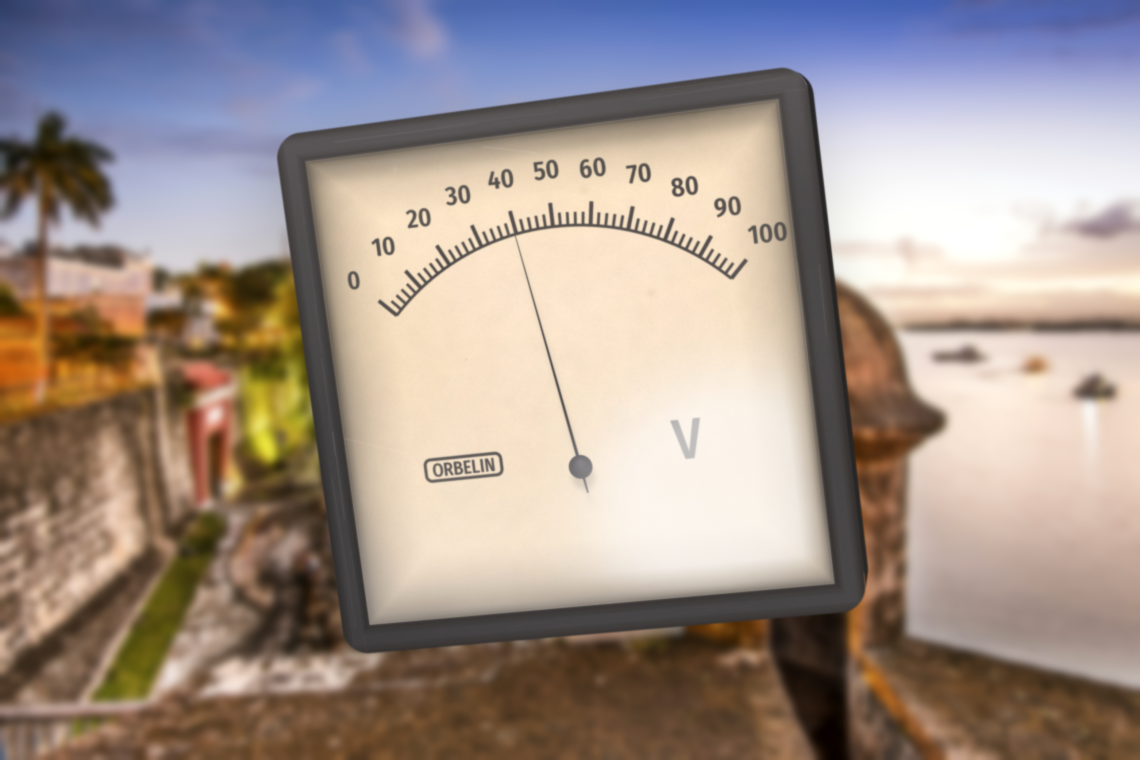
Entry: 40 V
